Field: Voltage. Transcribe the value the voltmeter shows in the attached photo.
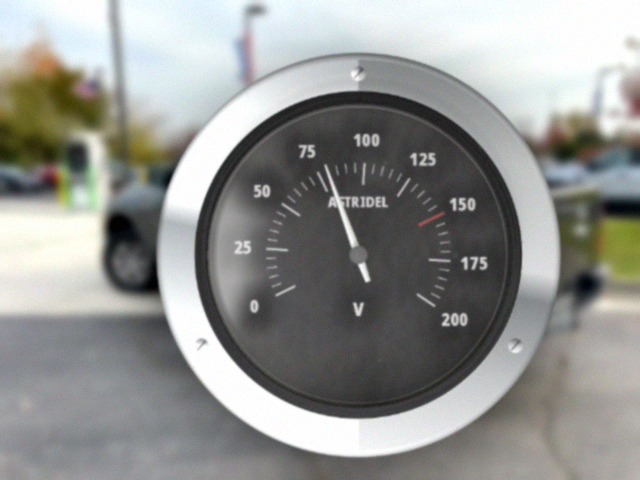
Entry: 80 V
